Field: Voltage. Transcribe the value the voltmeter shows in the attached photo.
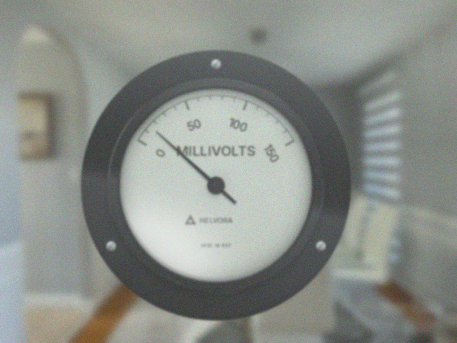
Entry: 15 mV
